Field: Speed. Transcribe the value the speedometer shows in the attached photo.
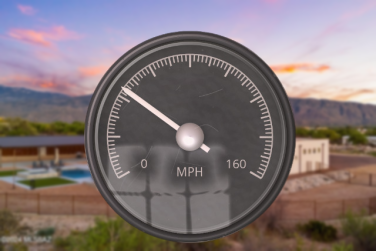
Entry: 44 mph
